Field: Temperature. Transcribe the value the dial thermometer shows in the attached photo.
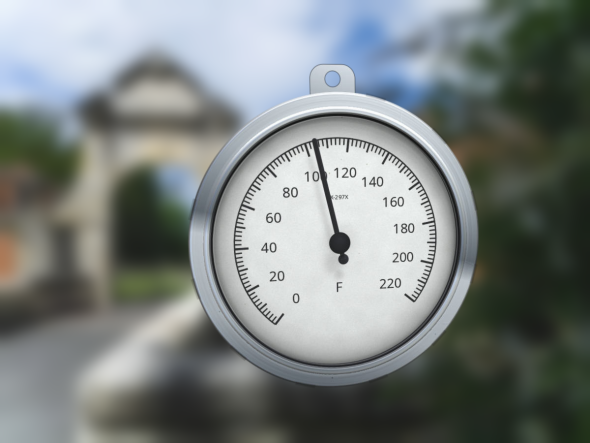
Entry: 104 °F
